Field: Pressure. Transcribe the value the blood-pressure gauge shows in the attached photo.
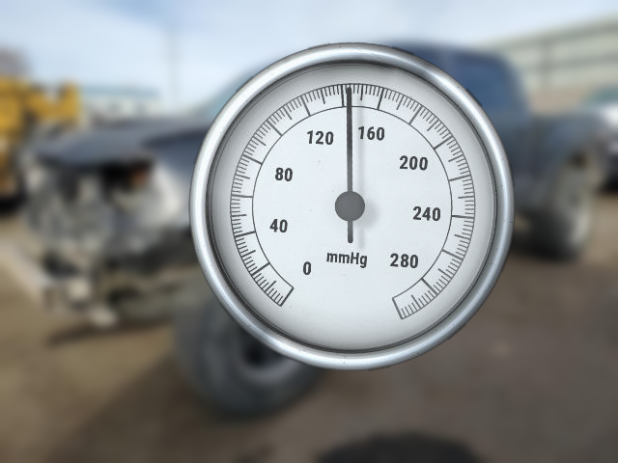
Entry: 144 mmHg
